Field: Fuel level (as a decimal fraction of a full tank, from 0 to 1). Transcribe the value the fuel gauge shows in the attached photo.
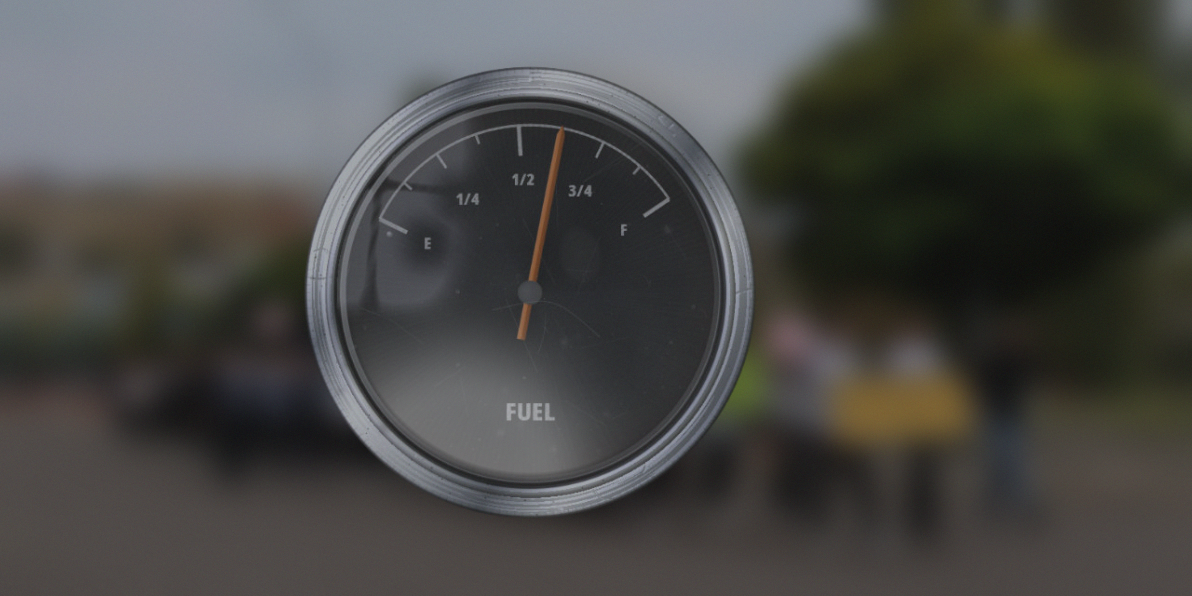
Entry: 0.625
